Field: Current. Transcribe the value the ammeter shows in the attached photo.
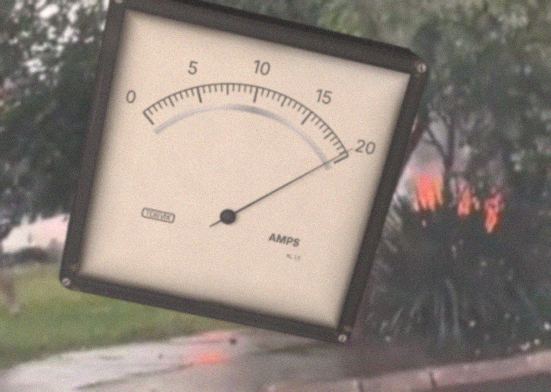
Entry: 19.5 A
